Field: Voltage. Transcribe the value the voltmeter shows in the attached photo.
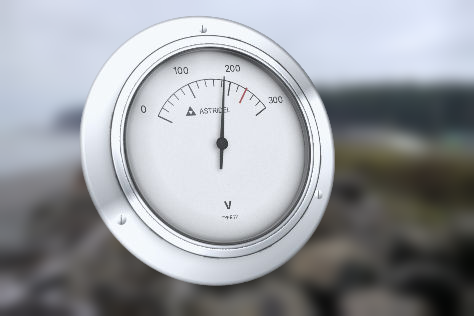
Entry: 180 V
